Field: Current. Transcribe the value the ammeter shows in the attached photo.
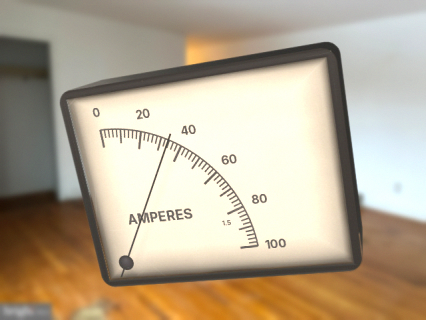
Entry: 34 A
